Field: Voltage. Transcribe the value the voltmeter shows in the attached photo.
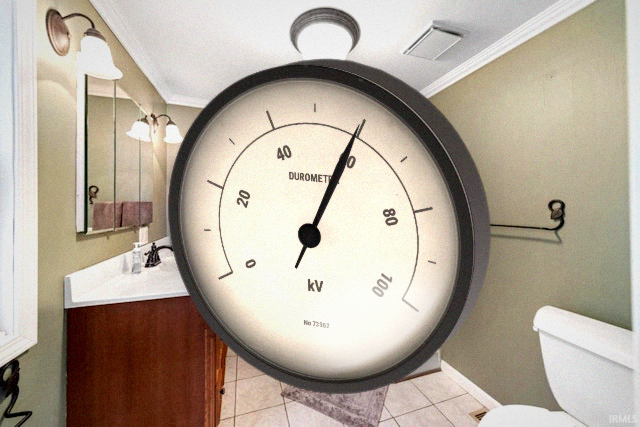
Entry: 60 kV
